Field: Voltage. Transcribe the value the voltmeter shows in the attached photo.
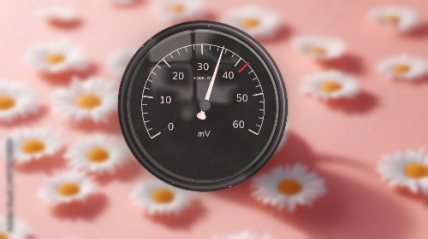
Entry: 35 mV
